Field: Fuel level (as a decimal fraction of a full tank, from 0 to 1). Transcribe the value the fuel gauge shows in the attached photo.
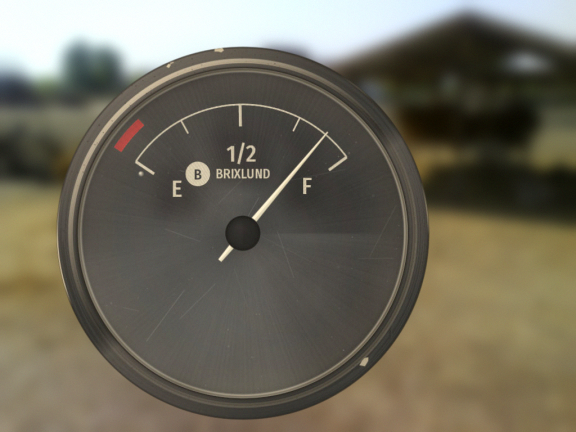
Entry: 0.875
